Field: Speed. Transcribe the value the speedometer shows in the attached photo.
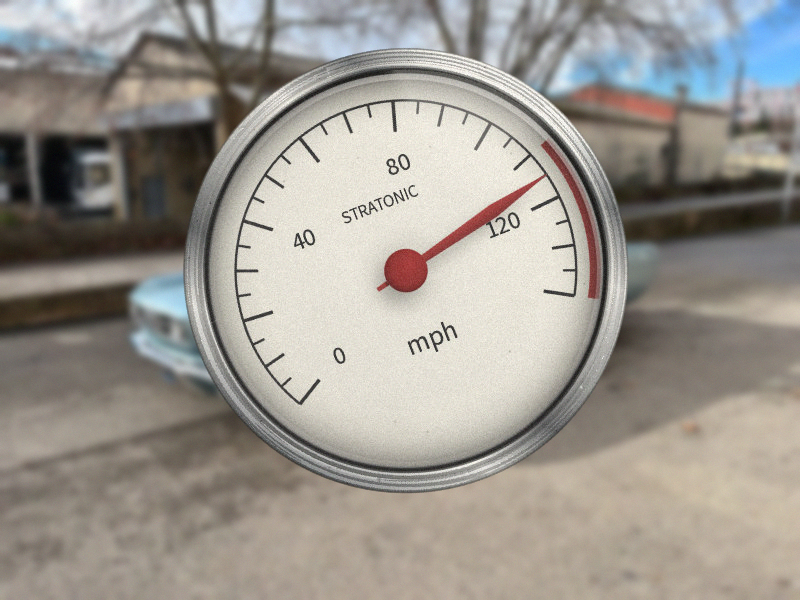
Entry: 115 mph
